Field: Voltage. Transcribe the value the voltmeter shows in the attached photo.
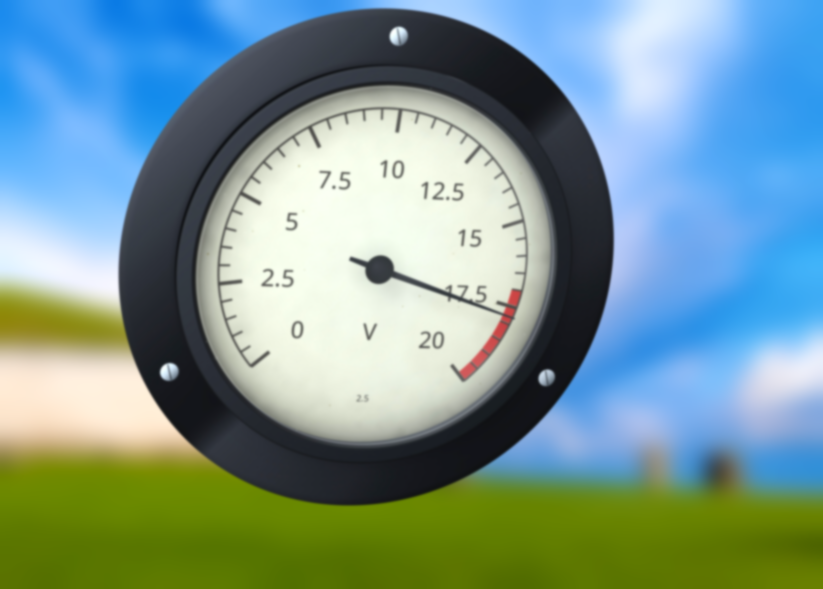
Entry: 17.75 V
